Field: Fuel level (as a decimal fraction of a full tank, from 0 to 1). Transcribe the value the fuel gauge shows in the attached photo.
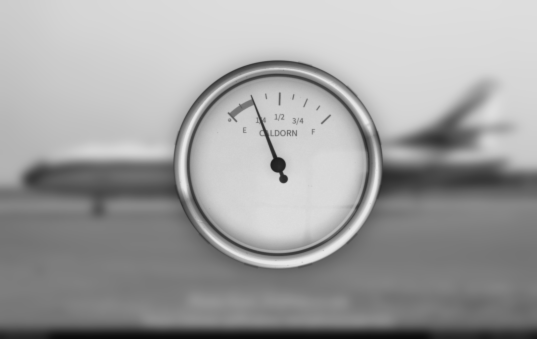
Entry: 0.25
